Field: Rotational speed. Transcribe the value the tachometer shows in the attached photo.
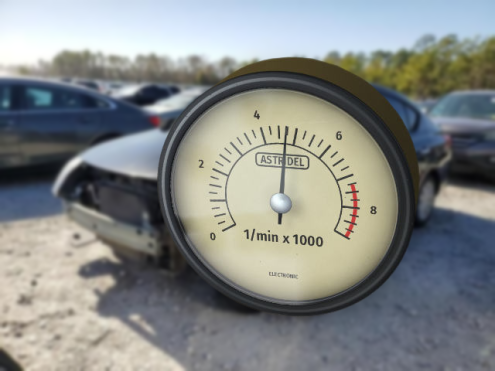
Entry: 4750 rpm
